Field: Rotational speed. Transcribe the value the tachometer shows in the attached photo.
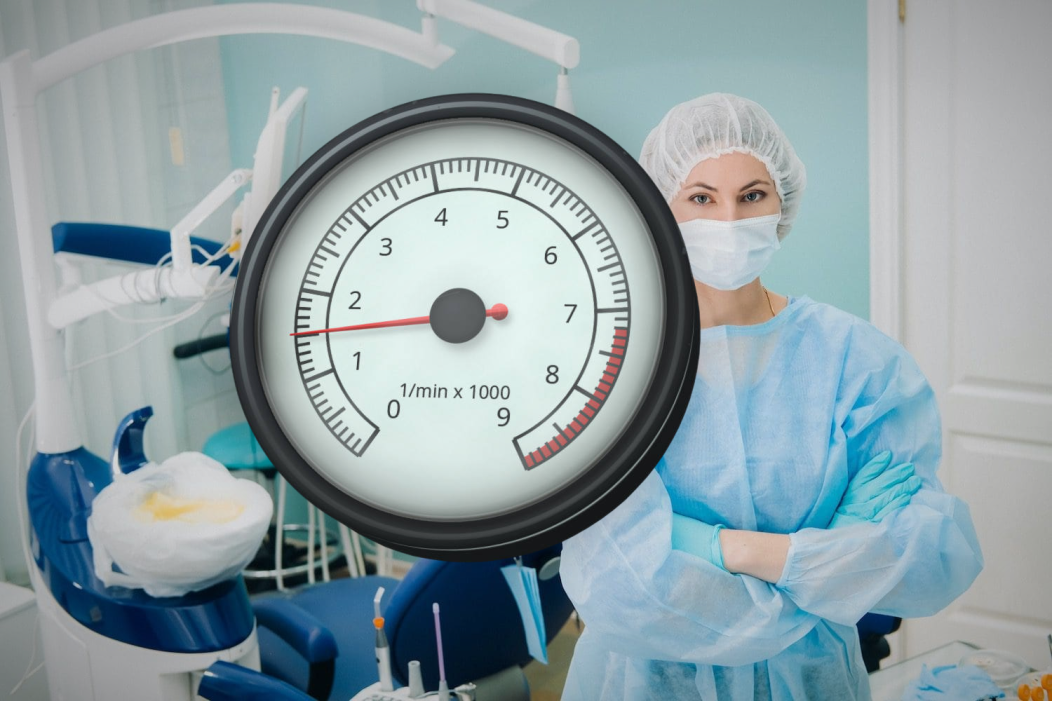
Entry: 1500 rpm
